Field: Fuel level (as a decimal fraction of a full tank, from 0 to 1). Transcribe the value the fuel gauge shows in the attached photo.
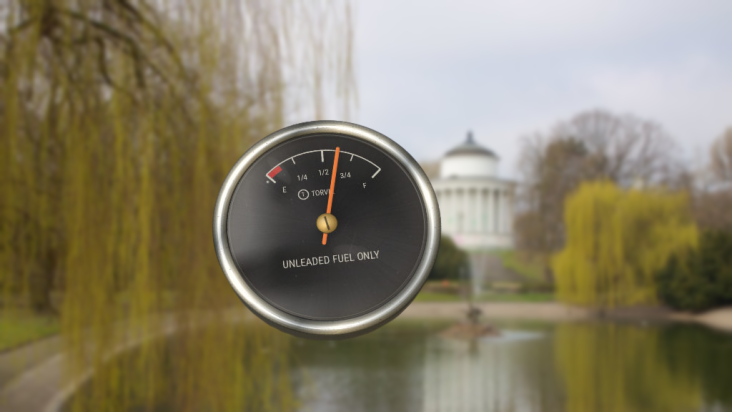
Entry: 0.625
